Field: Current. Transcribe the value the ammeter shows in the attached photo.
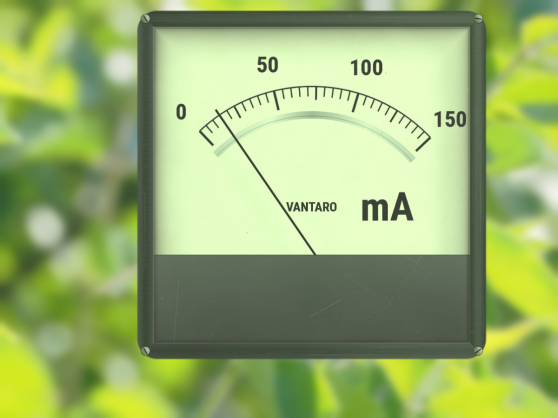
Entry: 15 mA
